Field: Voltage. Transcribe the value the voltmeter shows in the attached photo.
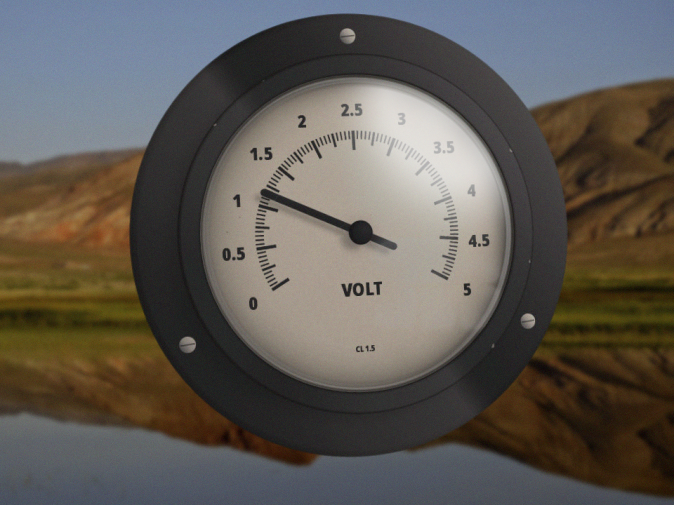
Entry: 1.15 V
